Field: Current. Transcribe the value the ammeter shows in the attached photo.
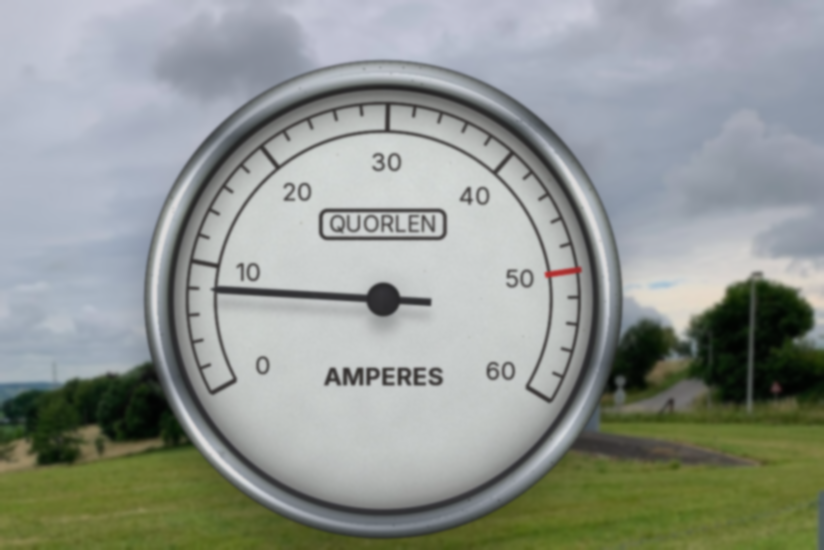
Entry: 8 A
